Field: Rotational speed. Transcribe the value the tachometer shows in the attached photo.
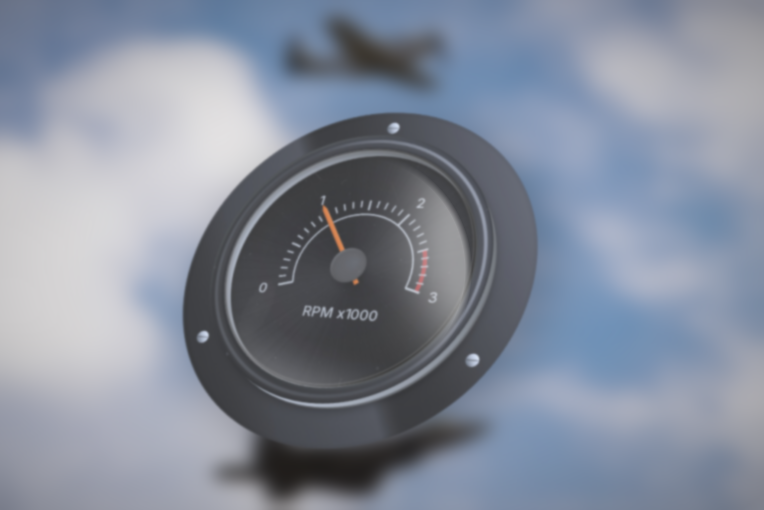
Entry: 1000 rpm
